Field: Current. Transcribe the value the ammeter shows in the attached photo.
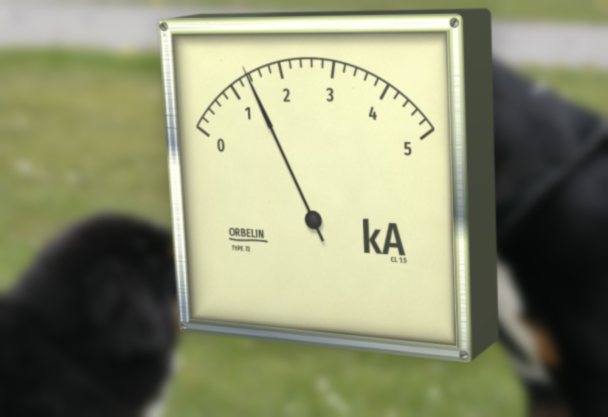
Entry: 1.4 kA
